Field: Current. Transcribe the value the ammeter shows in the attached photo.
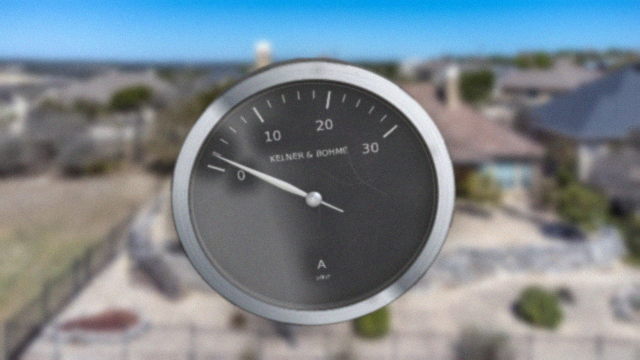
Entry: 2 A
